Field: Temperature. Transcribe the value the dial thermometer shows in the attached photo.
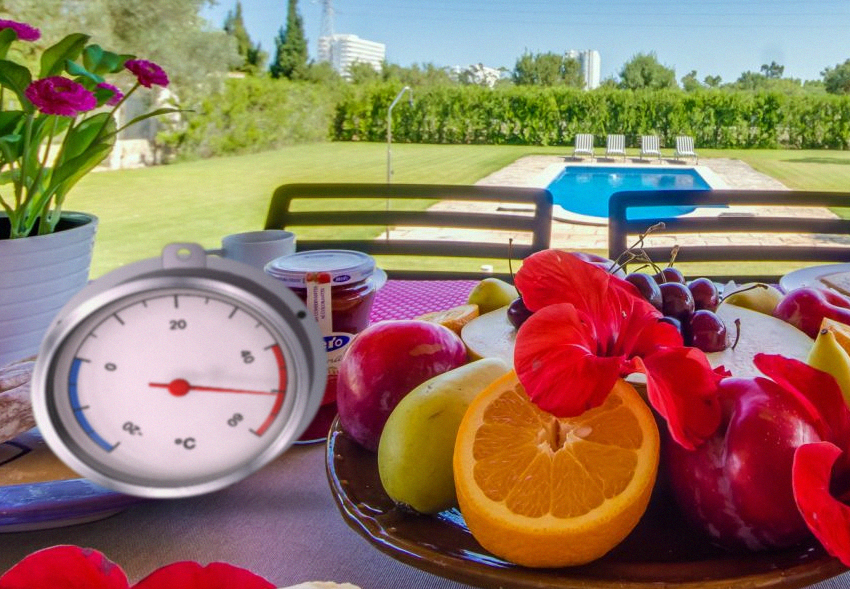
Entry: 50 °C
